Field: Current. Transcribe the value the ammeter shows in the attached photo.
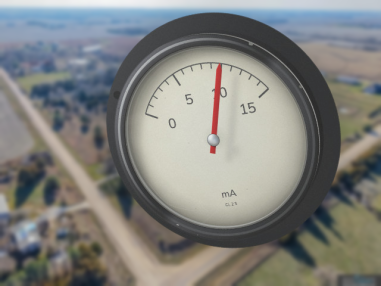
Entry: 10 mA
